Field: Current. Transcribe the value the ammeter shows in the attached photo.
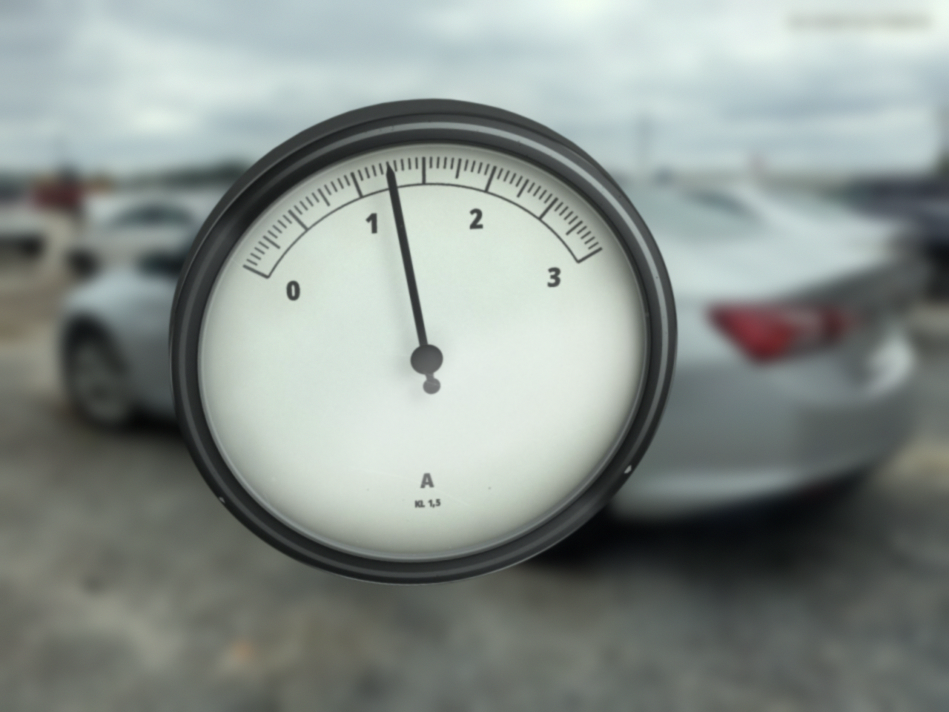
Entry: 1.25 A
